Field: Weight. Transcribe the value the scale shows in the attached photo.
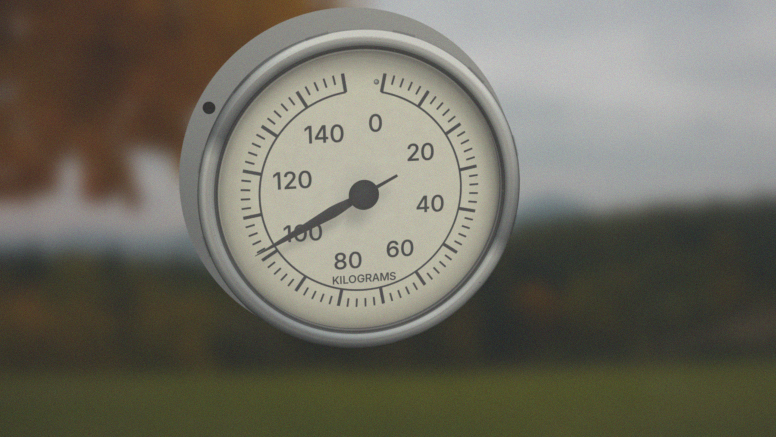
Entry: 102 kg
